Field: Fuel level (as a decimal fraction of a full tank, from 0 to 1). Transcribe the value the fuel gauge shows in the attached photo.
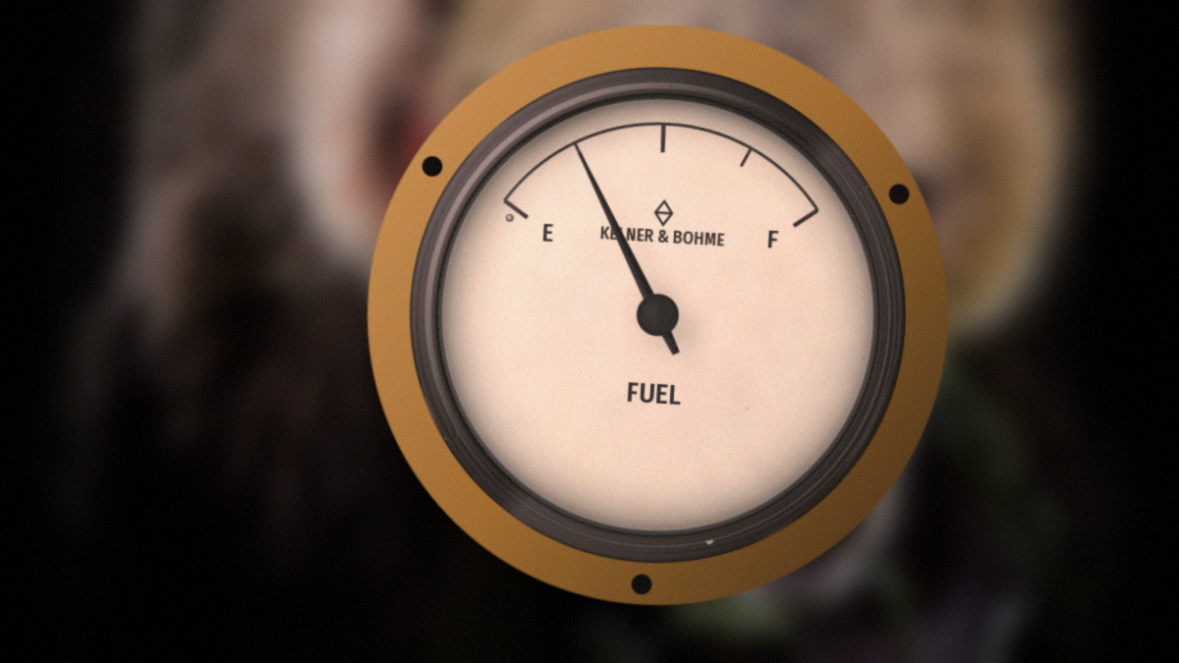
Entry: 0.25
